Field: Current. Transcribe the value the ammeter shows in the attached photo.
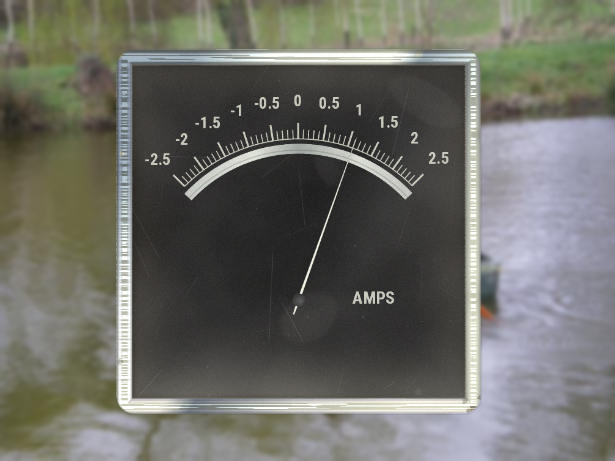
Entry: 1.1 A
